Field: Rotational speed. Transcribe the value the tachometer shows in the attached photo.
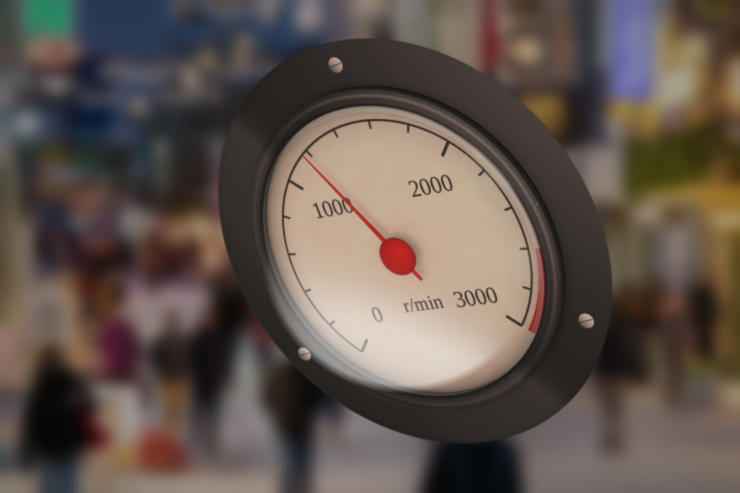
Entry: 1200 rpm
